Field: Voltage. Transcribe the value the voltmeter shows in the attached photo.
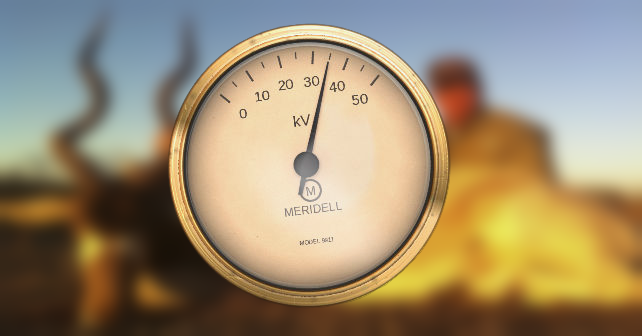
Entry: 35 kV
